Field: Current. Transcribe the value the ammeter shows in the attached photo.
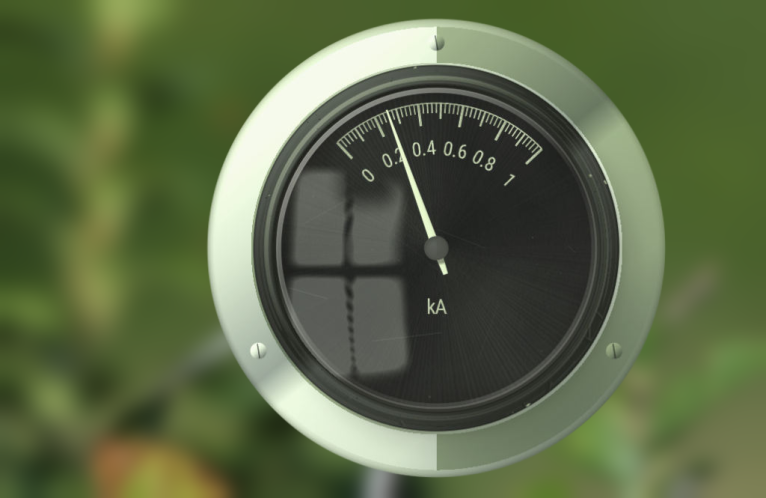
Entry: 0.26 kA
